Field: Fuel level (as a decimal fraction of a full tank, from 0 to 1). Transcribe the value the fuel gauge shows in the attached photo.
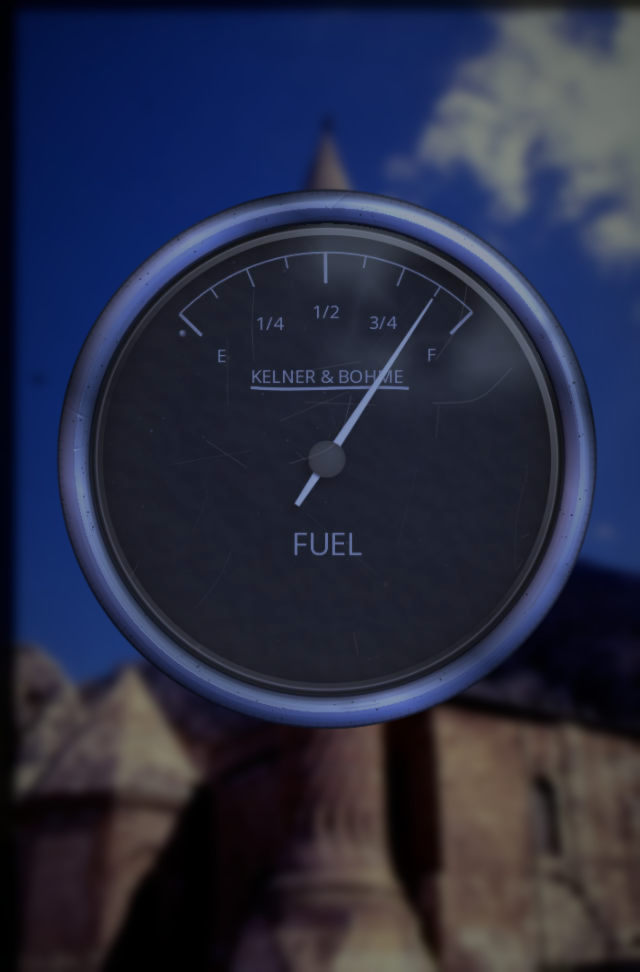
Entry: 0.875
